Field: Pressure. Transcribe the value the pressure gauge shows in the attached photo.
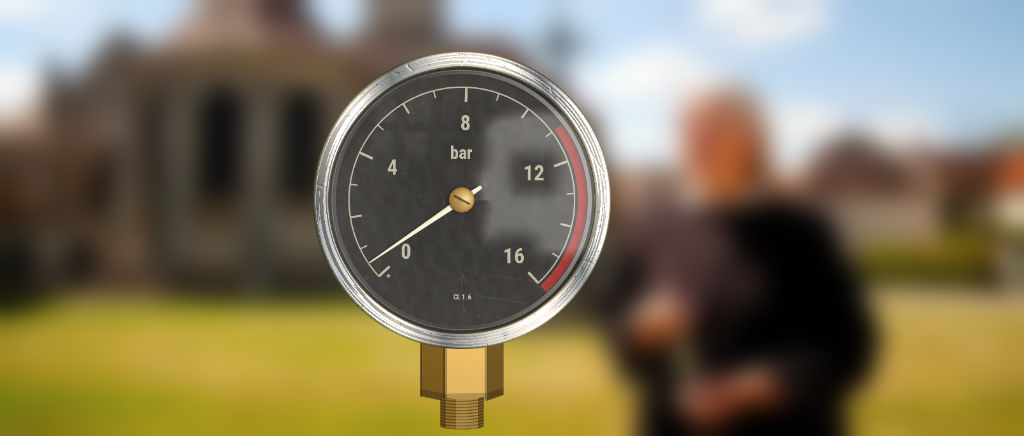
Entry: 0.5 bar
